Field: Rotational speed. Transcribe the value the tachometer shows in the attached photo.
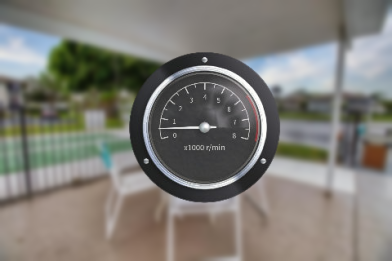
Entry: 500 rpm
